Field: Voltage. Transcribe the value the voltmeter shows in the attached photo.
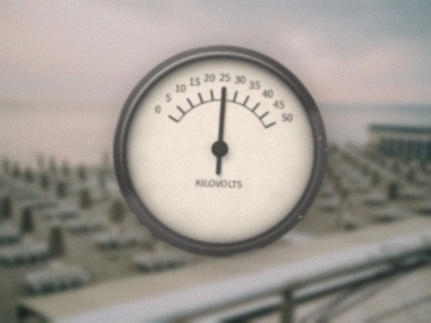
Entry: 25 kV
